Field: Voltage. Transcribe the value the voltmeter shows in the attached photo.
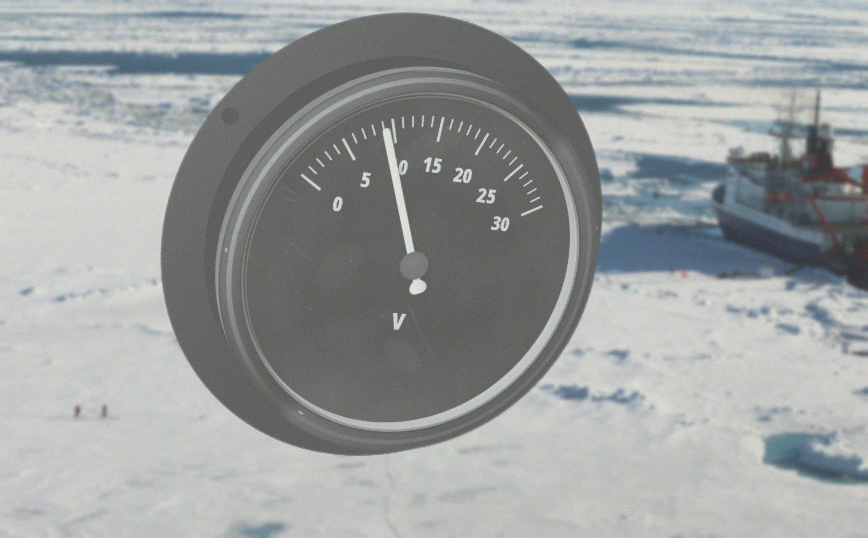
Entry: 9 V
